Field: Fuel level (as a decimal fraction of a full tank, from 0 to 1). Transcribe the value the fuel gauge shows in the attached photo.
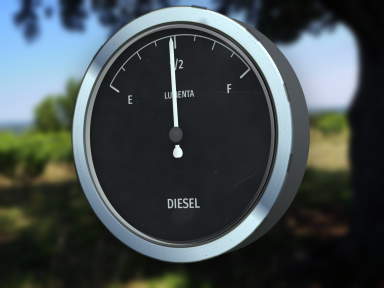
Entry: 0.5
